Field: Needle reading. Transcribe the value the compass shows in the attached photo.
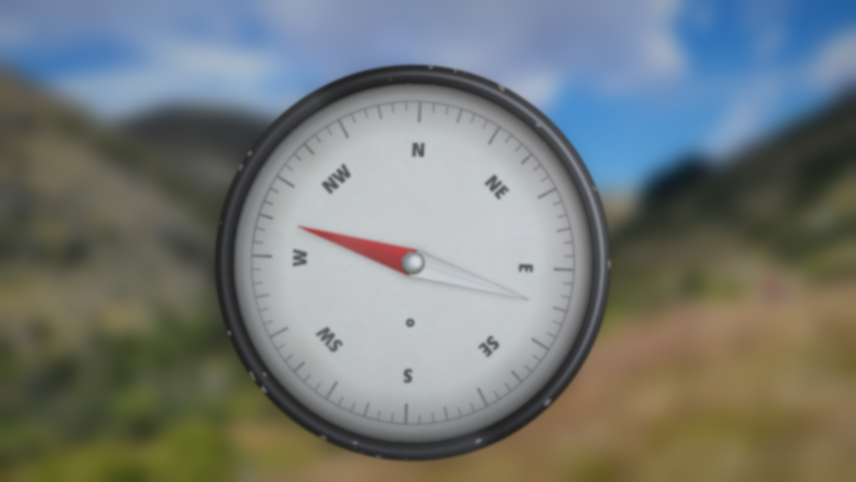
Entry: 285 °
